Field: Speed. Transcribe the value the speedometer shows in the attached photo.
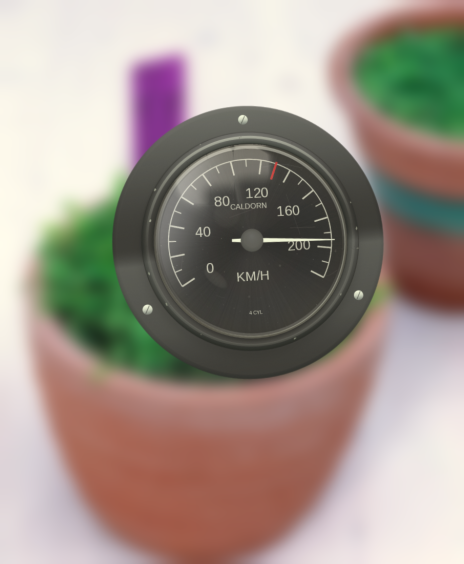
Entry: 195 km/h
